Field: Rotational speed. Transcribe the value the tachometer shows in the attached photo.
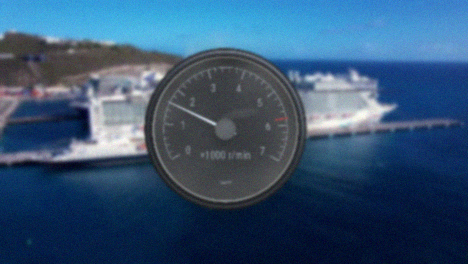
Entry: 1600 rpm
